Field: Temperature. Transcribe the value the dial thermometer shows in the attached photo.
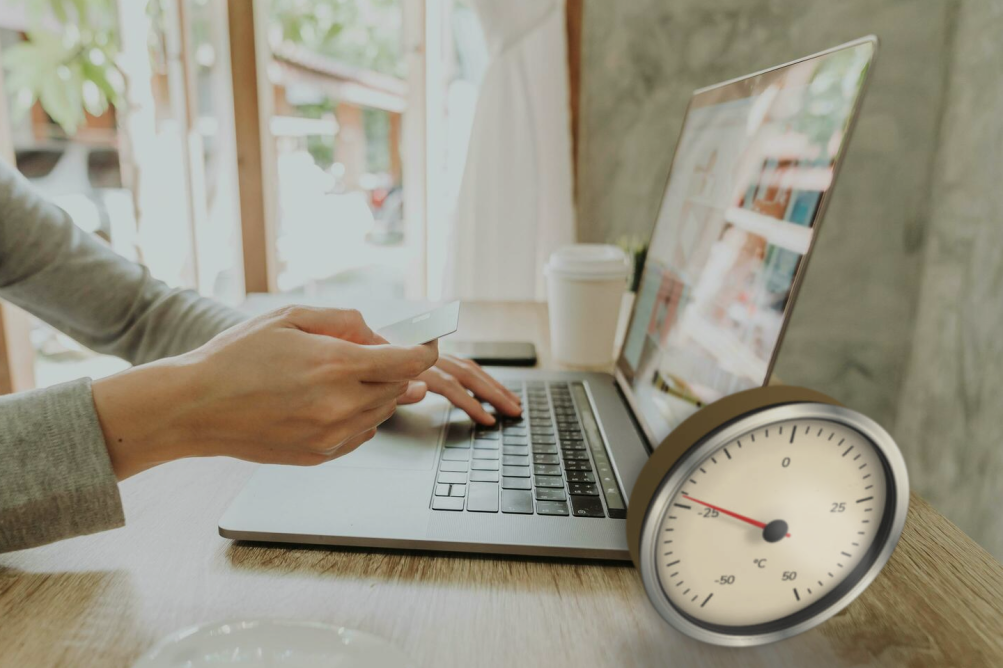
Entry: -22.5 °C
